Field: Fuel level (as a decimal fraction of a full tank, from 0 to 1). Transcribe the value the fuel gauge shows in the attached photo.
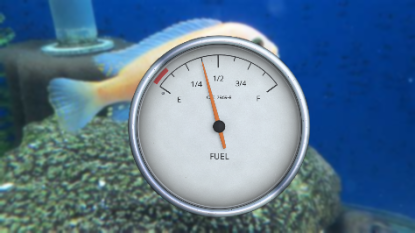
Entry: 0.375
